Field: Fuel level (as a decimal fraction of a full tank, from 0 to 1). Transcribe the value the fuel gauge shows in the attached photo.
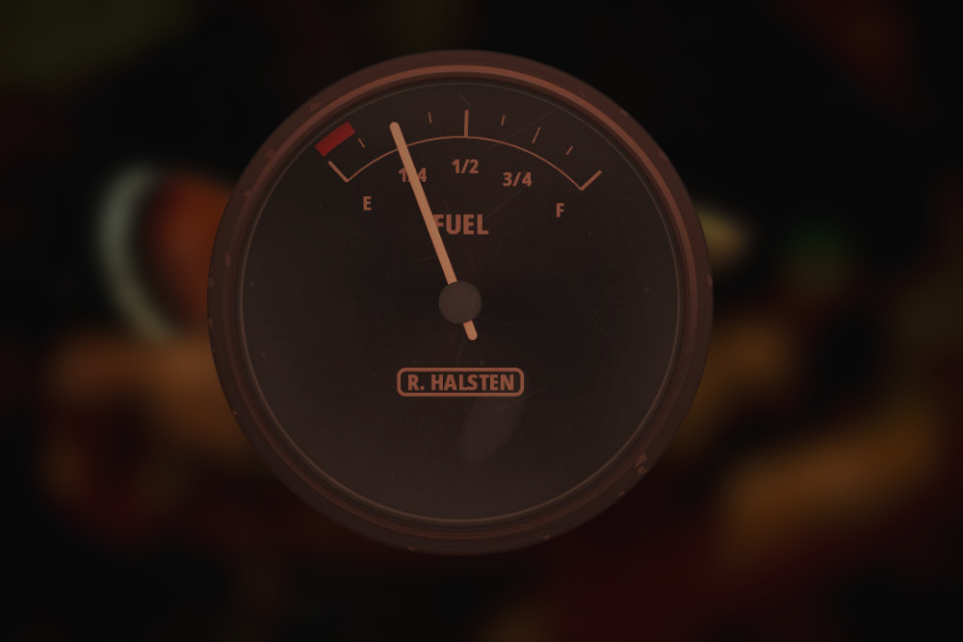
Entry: 0.25
